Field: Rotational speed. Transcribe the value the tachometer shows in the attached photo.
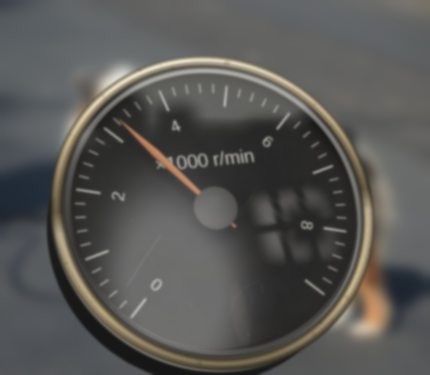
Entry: 3200 rpm
